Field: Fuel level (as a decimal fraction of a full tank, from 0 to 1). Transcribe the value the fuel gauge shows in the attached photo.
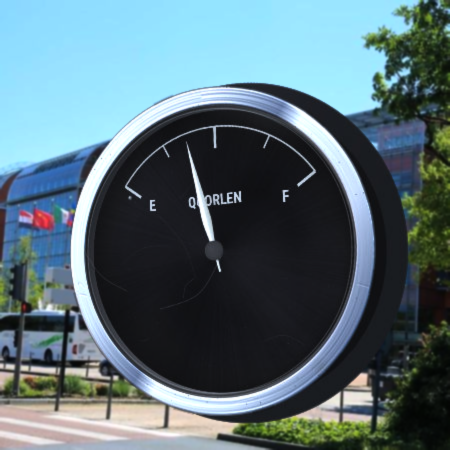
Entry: 0.375
